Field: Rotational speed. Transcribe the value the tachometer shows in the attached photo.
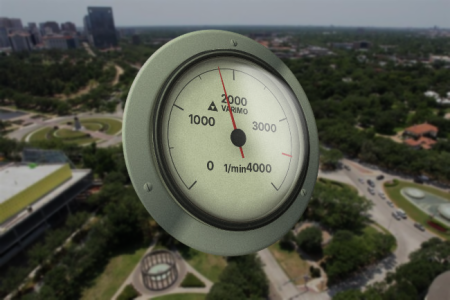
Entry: 1750 rpm
